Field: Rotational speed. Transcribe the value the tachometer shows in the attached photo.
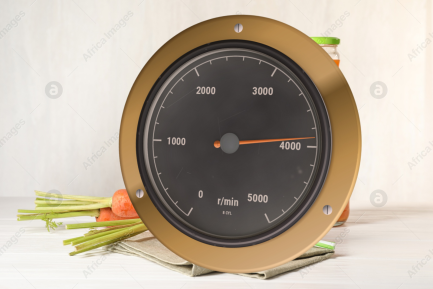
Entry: 3900 rpm
